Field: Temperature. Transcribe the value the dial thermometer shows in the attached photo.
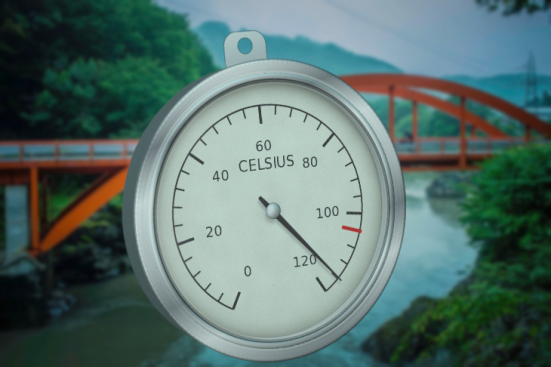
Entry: 116 °C
